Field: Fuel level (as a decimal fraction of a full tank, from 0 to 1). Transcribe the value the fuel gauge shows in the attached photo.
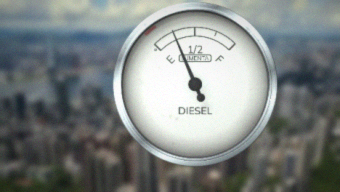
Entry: 0.25
